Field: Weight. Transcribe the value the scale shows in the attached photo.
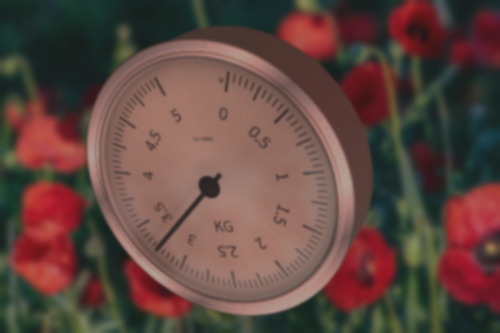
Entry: 3.25 kg
